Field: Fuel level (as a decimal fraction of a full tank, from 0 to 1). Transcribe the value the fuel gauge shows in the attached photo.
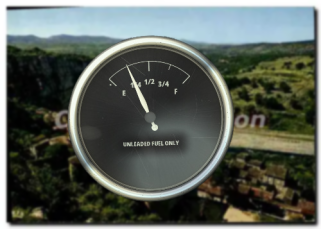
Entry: 0.25
